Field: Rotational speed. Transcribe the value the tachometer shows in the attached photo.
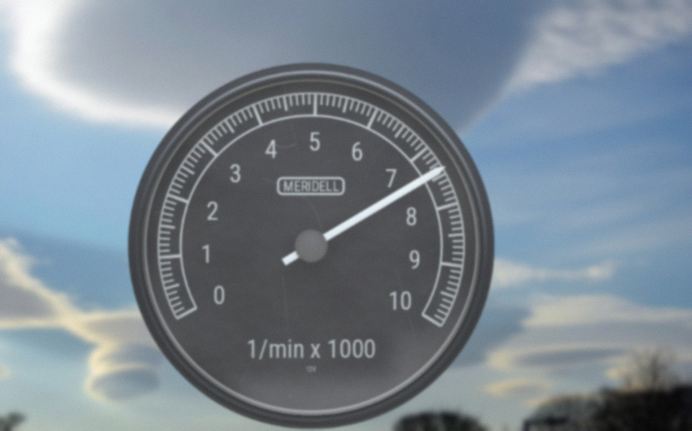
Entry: 7400 rpm
